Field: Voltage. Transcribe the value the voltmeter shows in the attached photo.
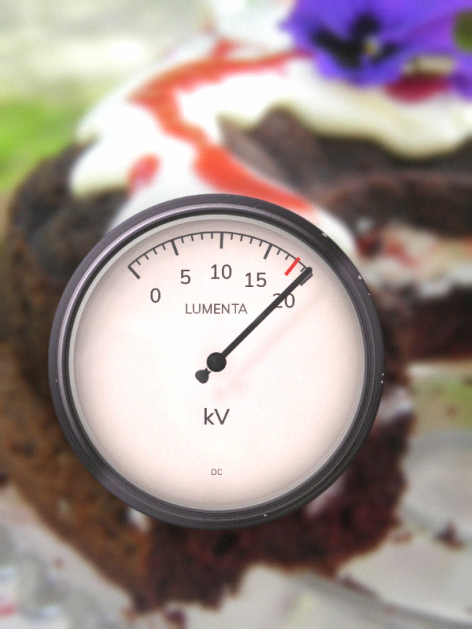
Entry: 19.5 kV
